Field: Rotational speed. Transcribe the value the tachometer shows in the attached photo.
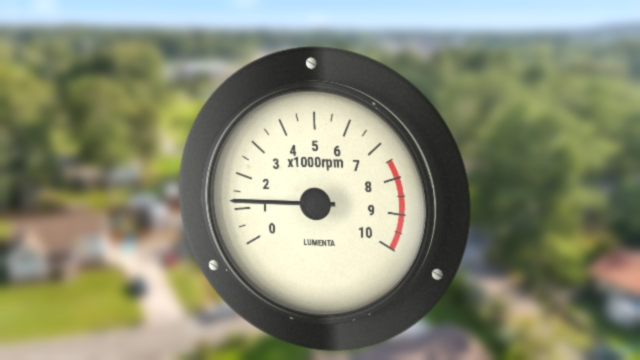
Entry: 1250 rpm
